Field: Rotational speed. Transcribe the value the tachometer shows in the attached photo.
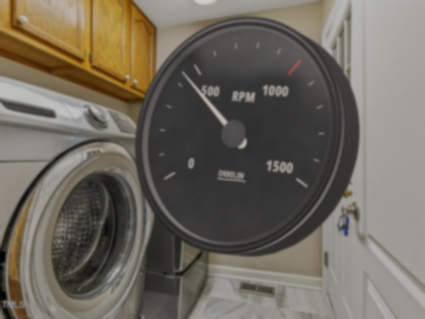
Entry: 450 rpm
